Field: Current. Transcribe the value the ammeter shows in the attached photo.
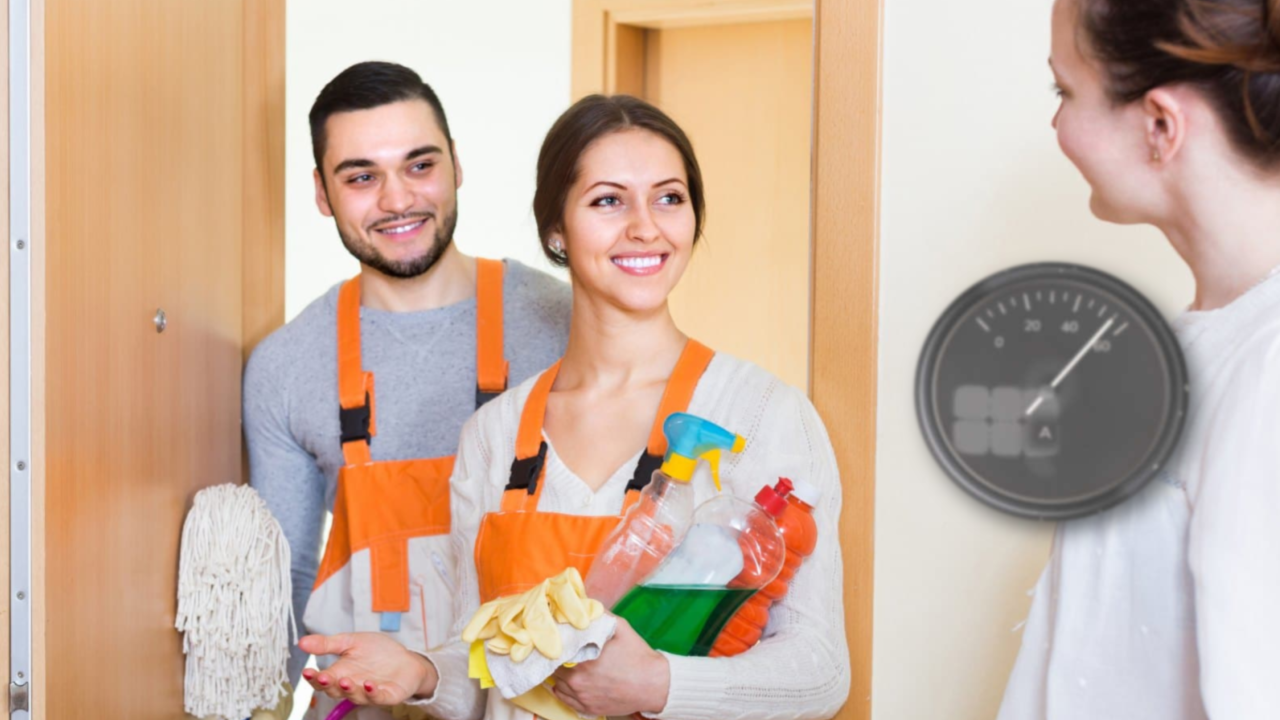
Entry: 55 A
